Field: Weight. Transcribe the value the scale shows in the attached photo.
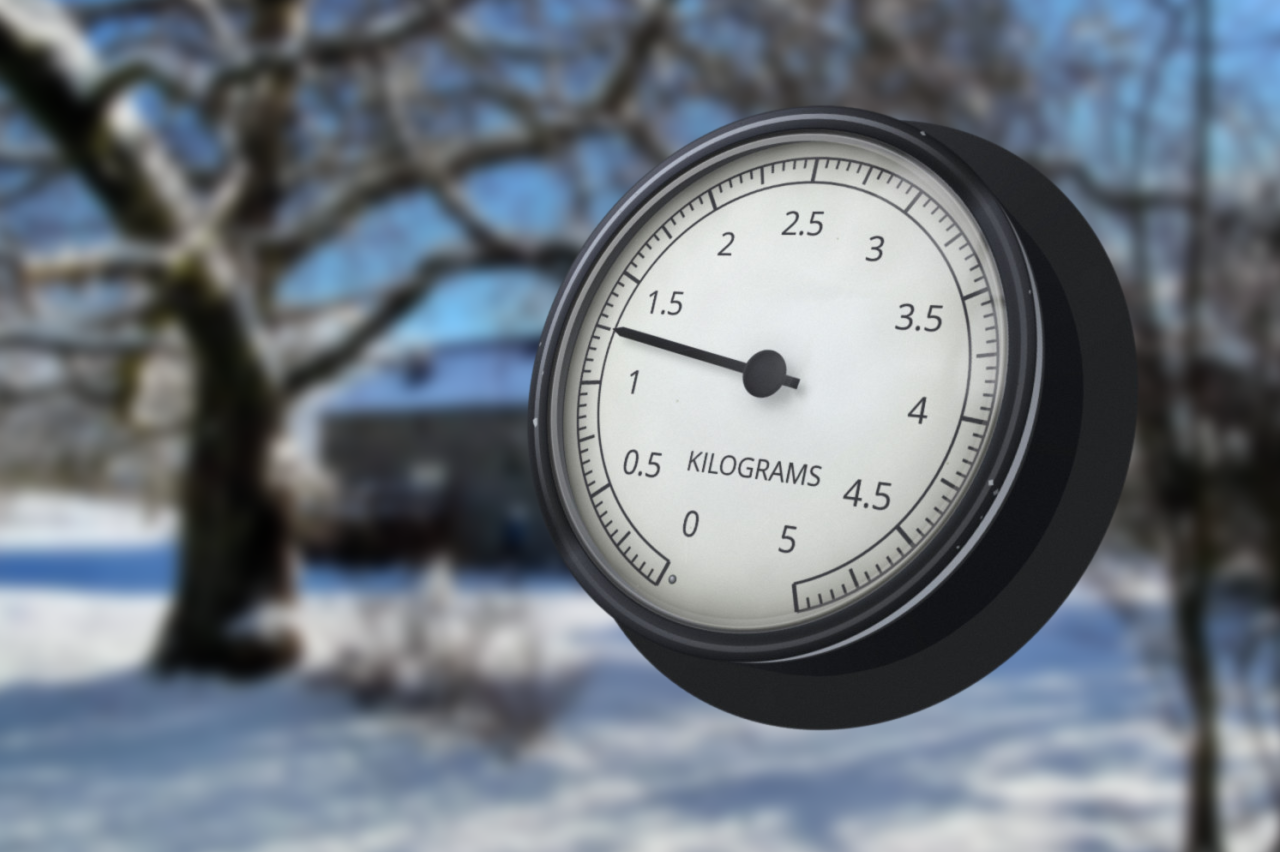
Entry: 1.25 kg
